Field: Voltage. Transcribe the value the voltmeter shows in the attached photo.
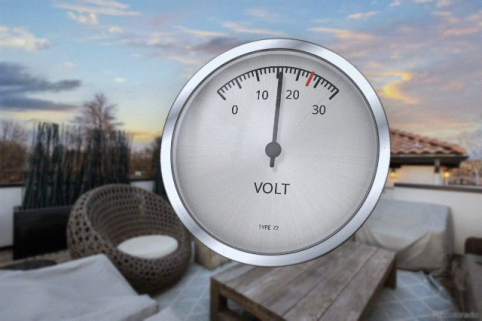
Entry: 16 V
